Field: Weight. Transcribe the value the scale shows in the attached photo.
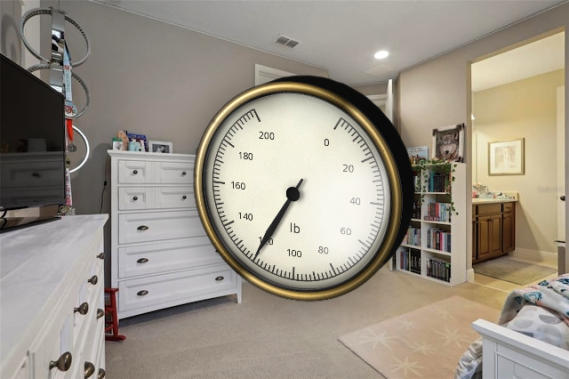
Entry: 120 lb
